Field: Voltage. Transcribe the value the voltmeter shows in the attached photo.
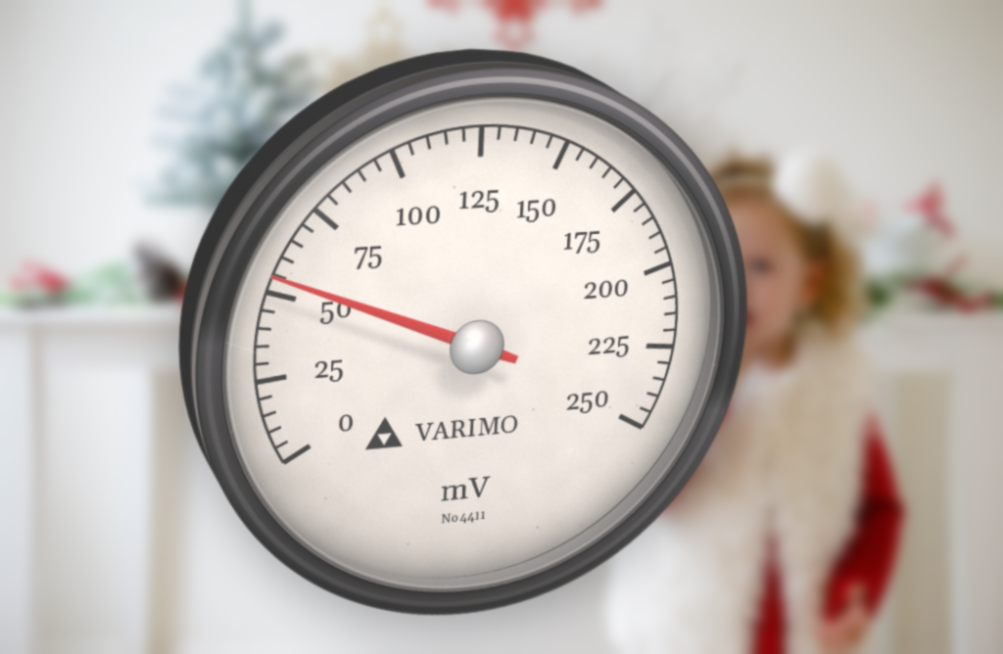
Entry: 55 mV
